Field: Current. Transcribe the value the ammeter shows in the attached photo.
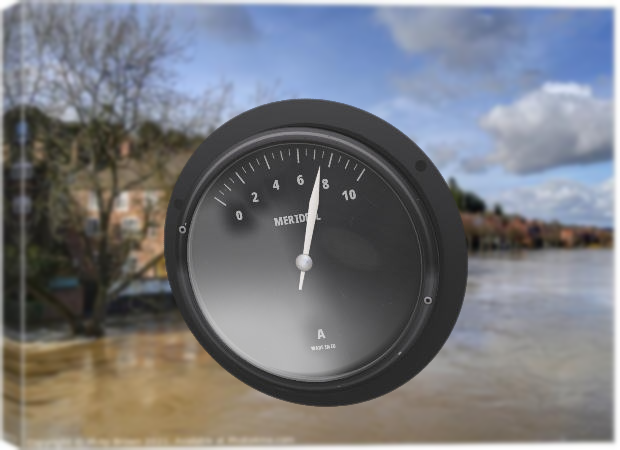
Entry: 7.5 A
